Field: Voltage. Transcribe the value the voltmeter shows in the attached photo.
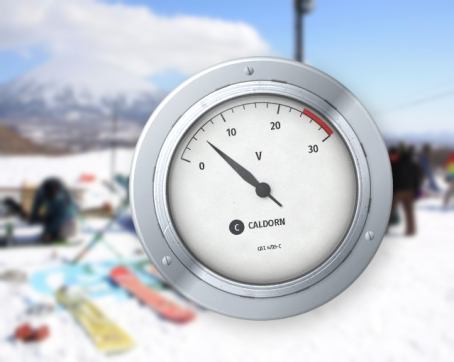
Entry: 5 V
